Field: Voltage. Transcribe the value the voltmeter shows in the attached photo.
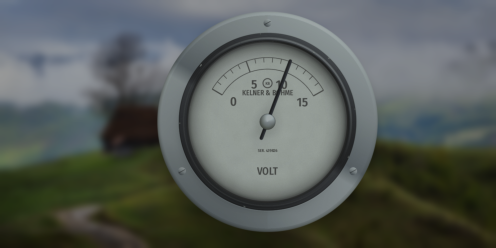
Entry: 10 V
